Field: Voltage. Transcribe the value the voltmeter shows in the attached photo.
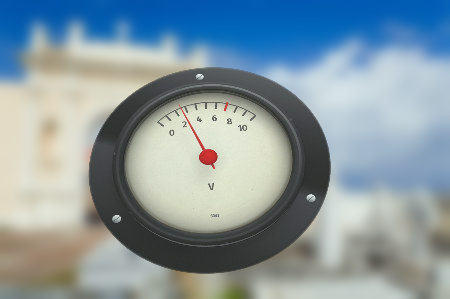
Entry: 2.5 V
